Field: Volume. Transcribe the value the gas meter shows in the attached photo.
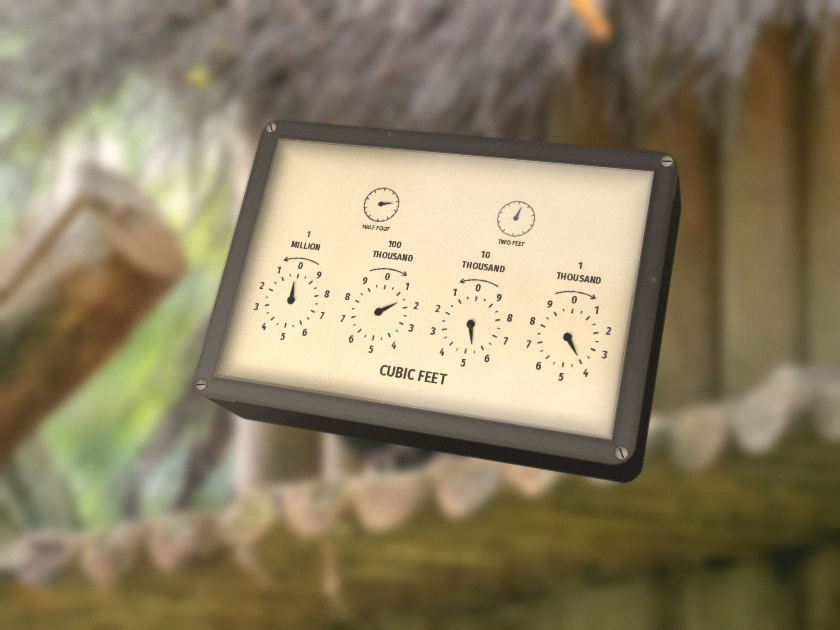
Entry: 15400 ft³
